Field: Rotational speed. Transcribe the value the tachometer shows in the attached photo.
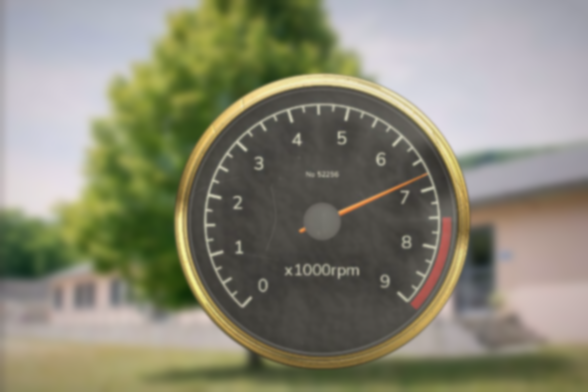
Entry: 6750 rpm
